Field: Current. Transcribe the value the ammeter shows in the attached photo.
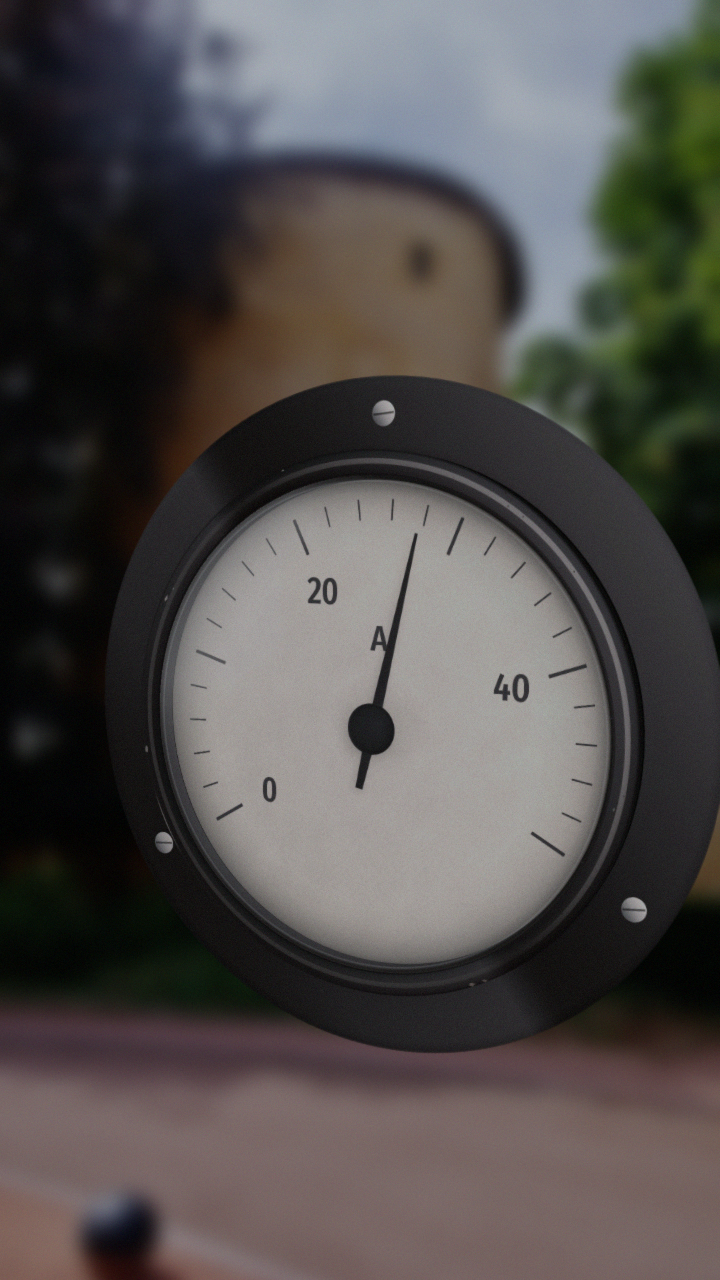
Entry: 28 A
